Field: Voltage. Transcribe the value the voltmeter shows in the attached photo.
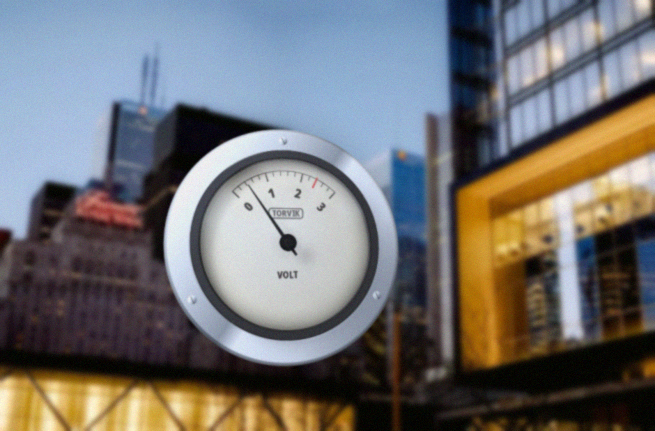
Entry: 0.4 V
